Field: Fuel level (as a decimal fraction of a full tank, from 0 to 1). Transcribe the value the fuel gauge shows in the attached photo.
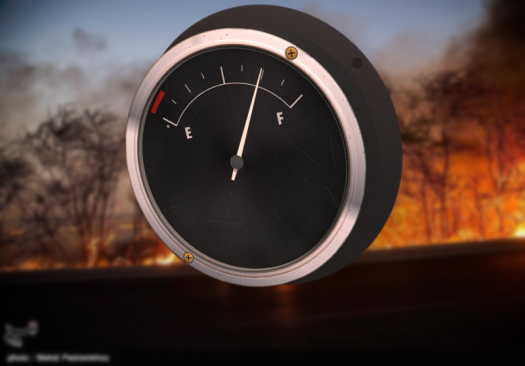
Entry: 0.75
